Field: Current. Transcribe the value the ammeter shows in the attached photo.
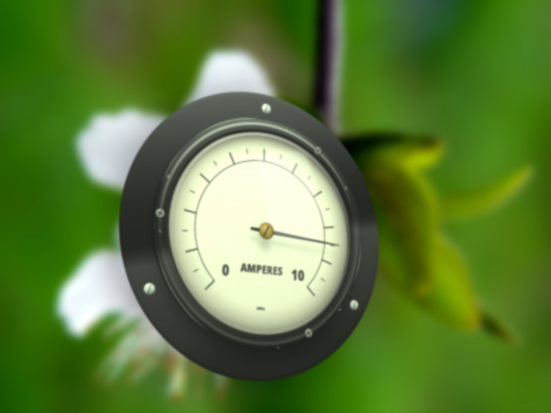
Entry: 8.5 A
